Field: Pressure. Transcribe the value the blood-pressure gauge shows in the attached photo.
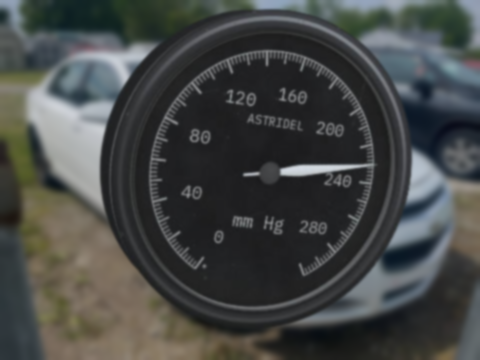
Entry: 230 mmHg
